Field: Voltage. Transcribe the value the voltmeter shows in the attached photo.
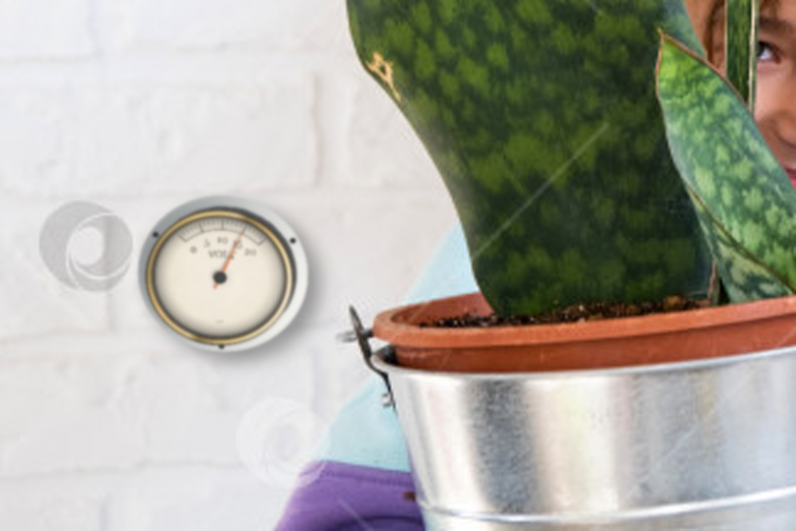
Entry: 15 V
